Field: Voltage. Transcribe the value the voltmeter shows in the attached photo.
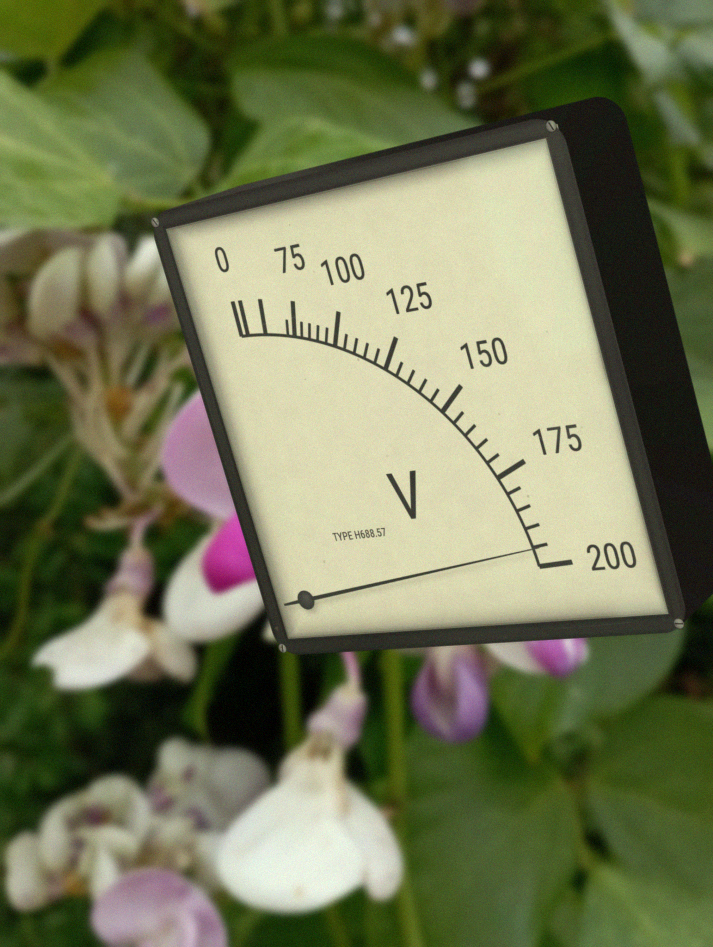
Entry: 195 V
